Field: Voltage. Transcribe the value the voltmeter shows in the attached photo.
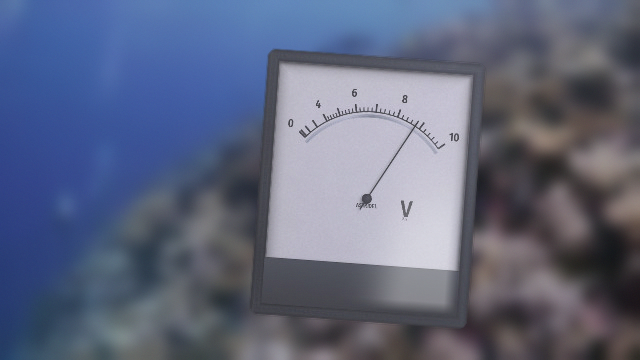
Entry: 8.8 V
